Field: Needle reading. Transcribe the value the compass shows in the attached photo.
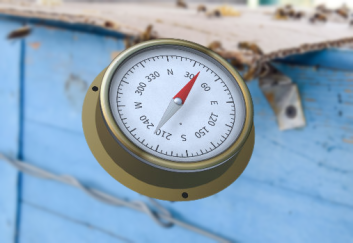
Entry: 40 °
